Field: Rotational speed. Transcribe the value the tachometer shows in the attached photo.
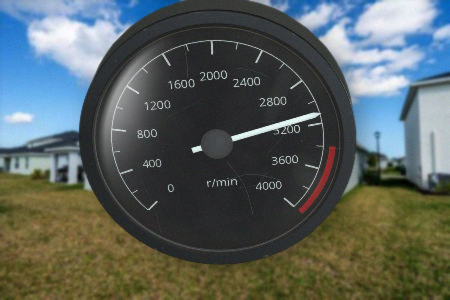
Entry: 3100 rpm
